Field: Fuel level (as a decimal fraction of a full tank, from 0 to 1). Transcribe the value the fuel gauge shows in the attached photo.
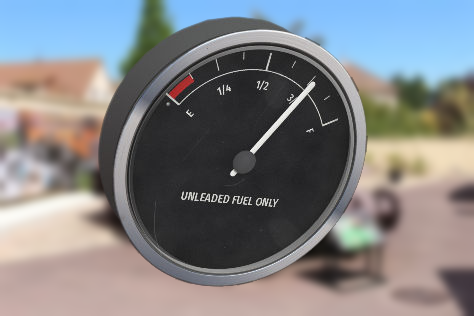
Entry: 0.75
